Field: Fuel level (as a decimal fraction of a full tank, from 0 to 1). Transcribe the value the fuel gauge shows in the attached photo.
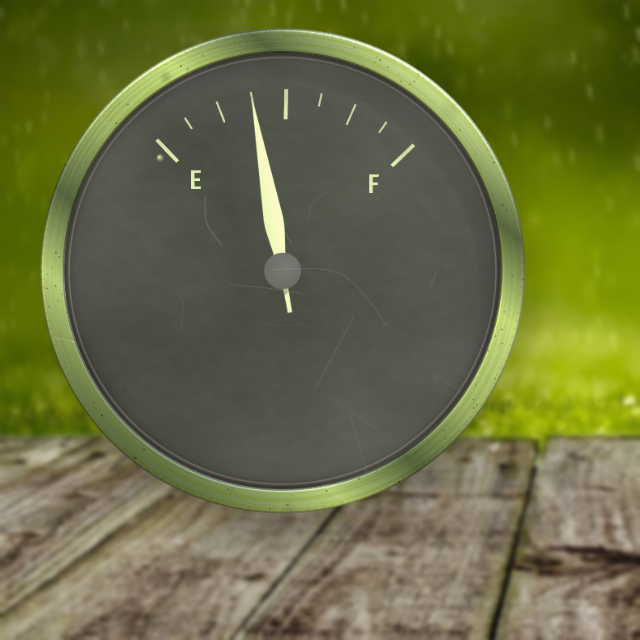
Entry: 0.375
